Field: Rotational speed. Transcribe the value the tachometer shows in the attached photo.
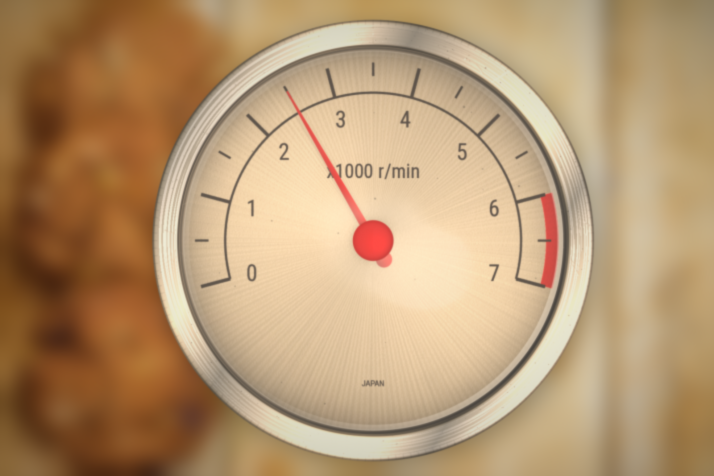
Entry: 2500 rpm
